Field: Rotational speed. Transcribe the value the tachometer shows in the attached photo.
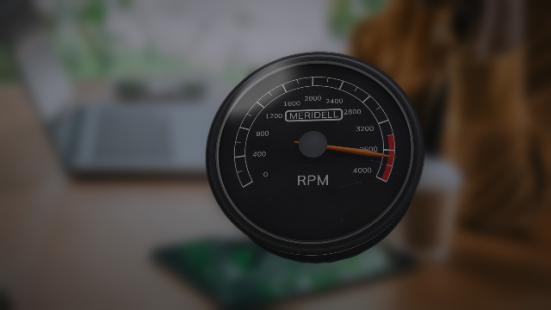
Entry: 3700 rpm
